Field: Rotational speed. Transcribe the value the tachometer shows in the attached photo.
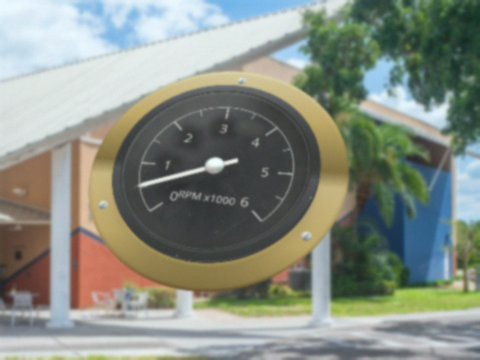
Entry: 500 rpm
